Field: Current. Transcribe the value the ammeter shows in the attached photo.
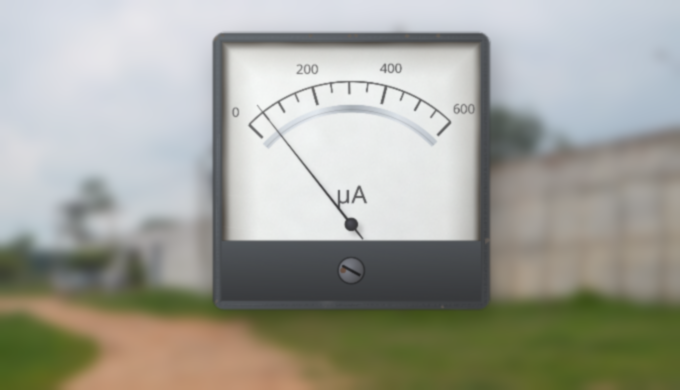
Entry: 50 µA
